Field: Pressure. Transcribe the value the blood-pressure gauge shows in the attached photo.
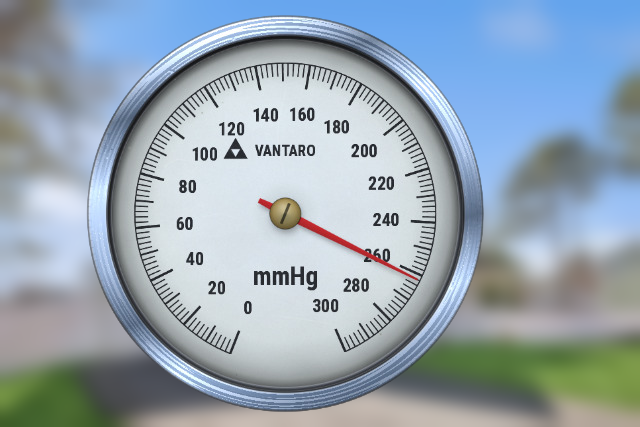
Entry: 262 mmHg
